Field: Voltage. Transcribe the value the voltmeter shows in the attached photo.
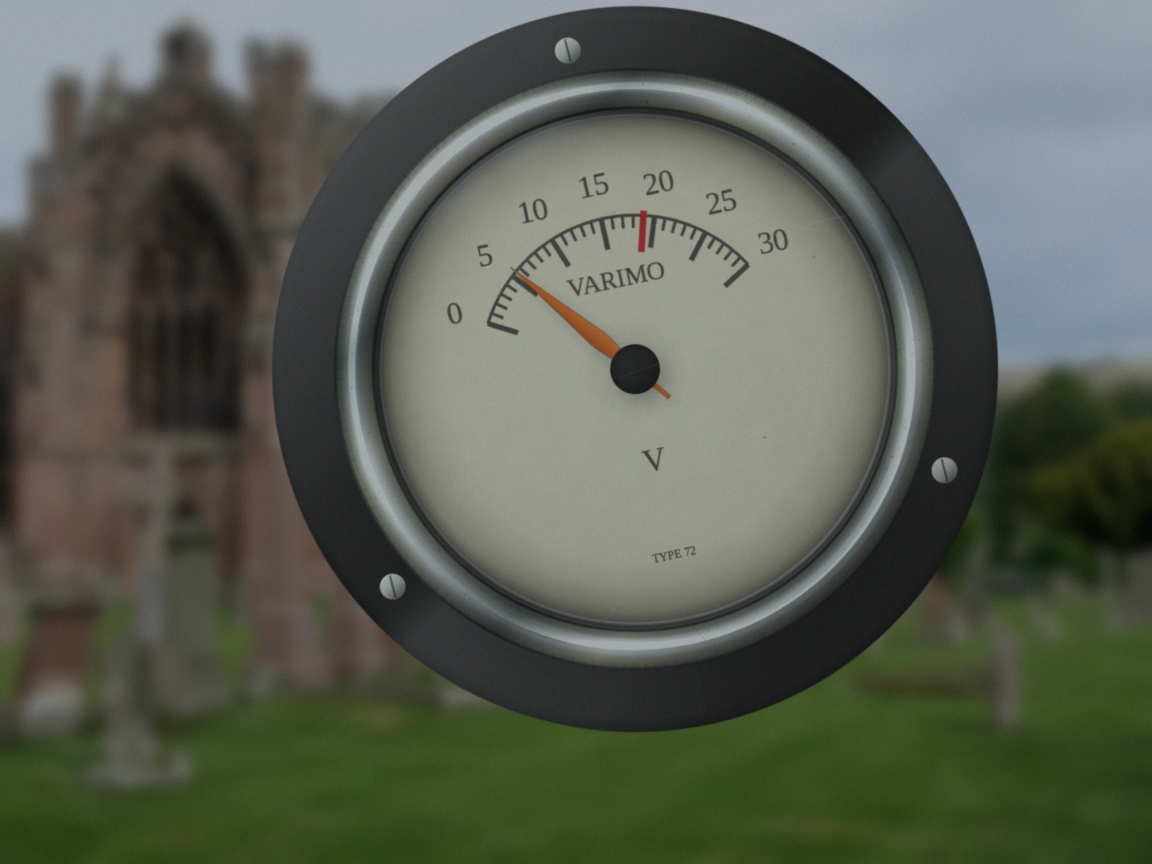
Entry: 5.5 V
